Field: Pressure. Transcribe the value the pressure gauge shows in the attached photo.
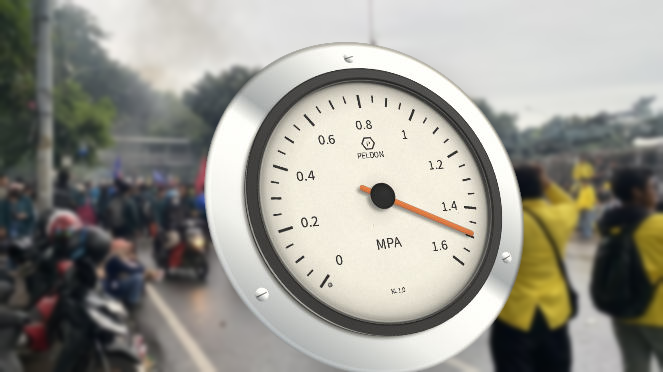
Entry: 1.5 MPa
